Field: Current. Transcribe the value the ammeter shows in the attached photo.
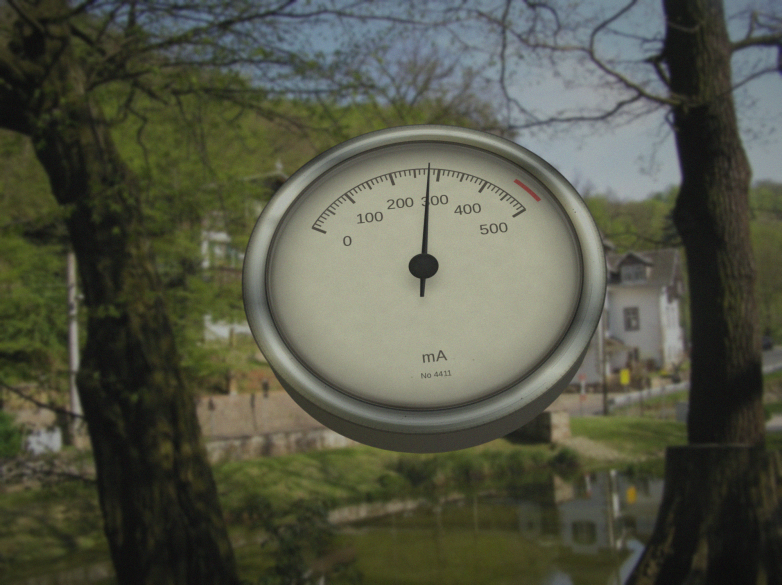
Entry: 280 mA
